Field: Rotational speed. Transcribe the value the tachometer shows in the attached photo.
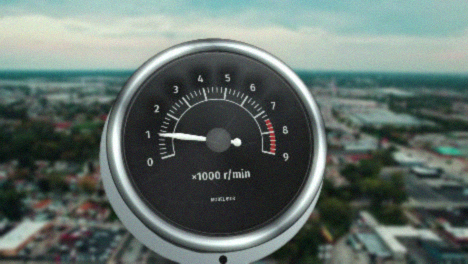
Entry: 1000 rpm
